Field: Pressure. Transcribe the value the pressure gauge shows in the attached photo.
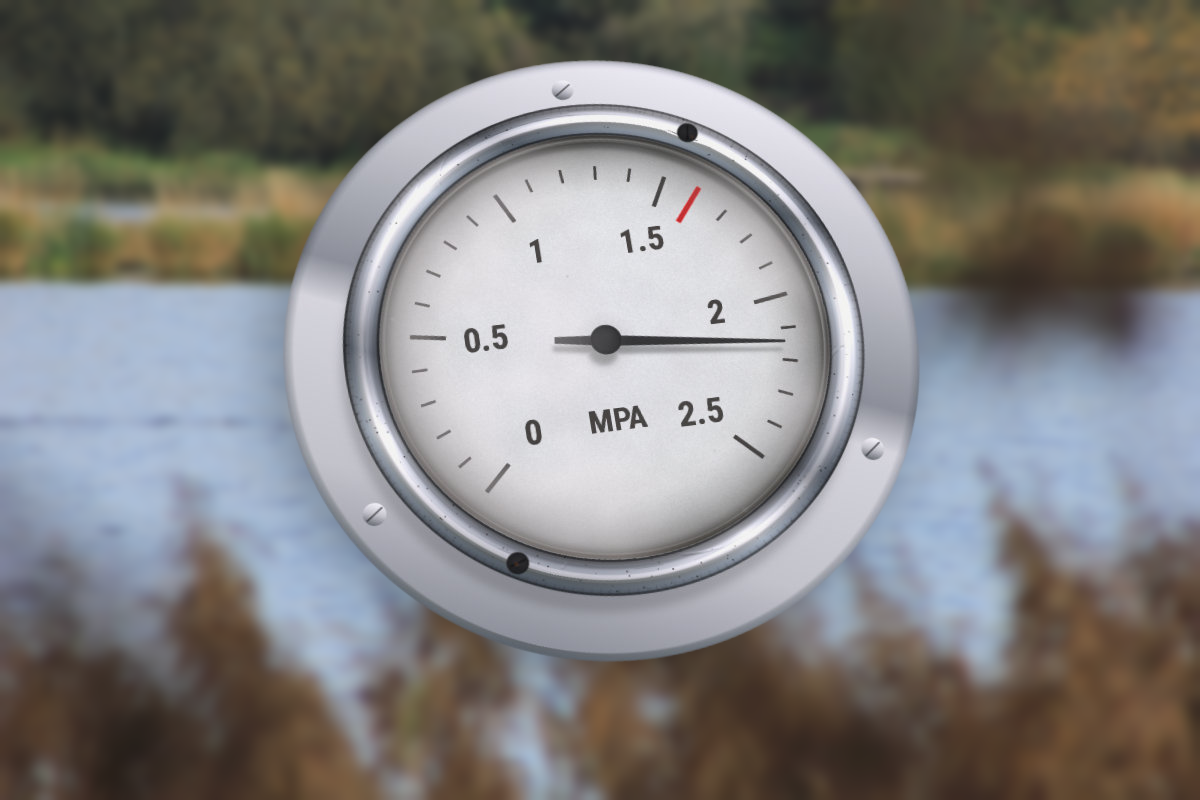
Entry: 2.15 MPa
